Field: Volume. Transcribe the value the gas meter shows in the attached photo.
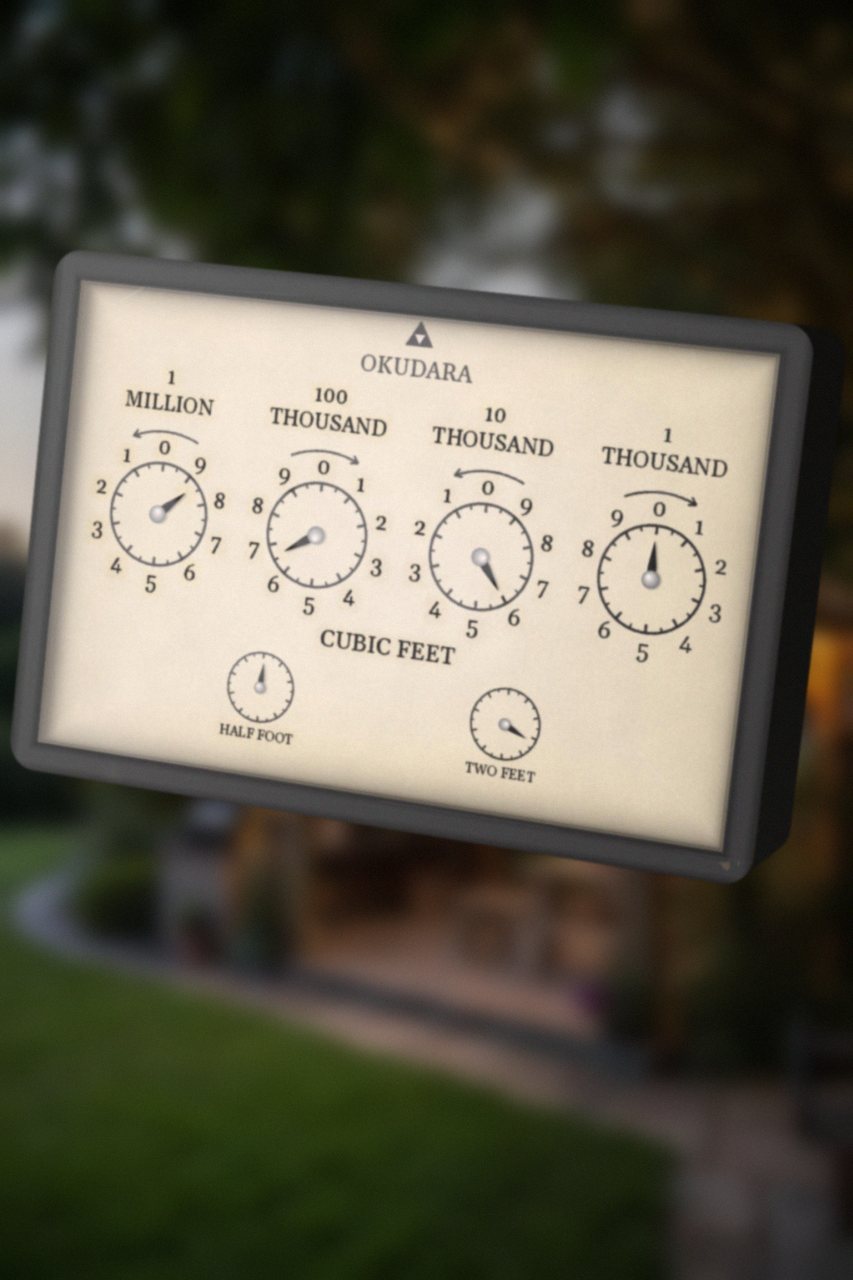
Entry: 866000 ft³
